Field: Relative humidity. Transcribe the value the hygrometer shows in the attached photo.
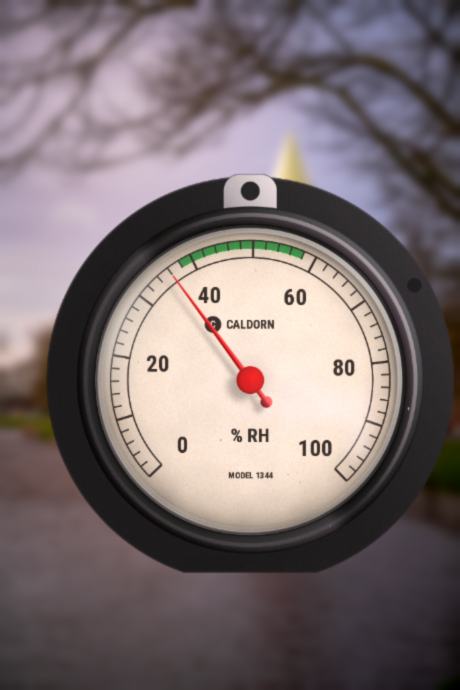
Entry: 36 %
